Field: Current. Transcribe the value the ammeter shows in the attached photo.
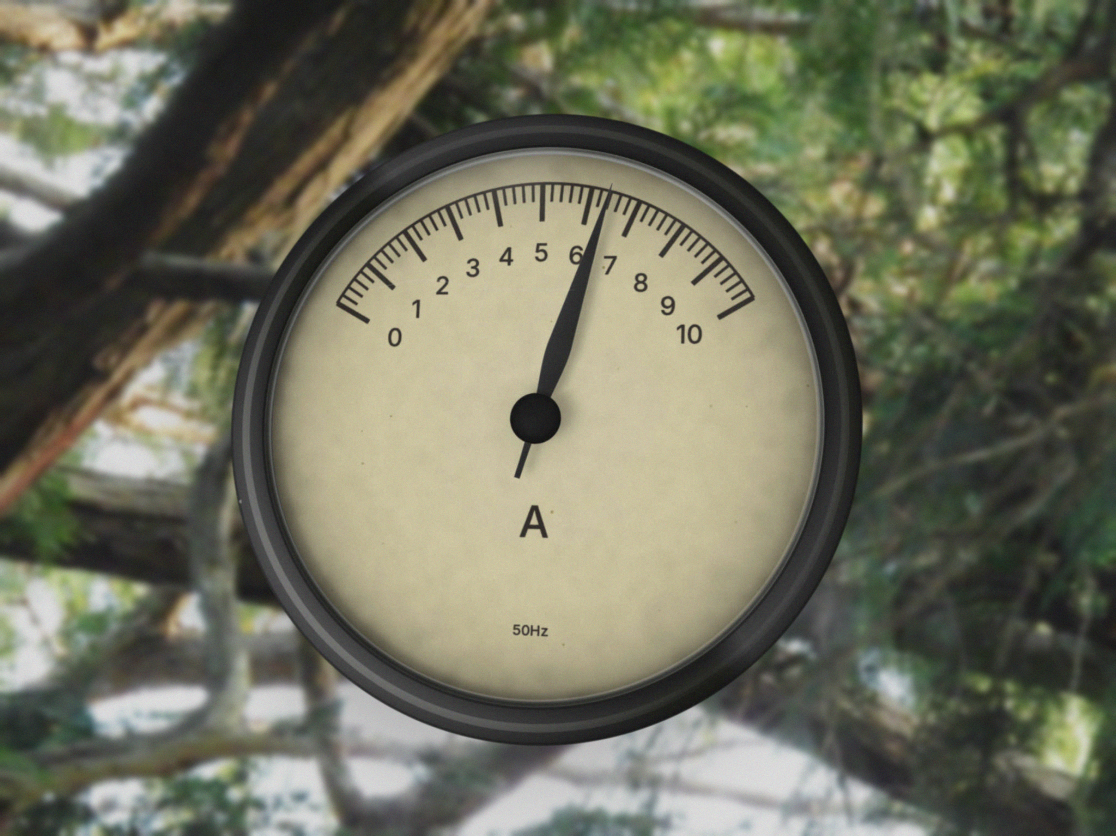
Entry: 6.4 A
